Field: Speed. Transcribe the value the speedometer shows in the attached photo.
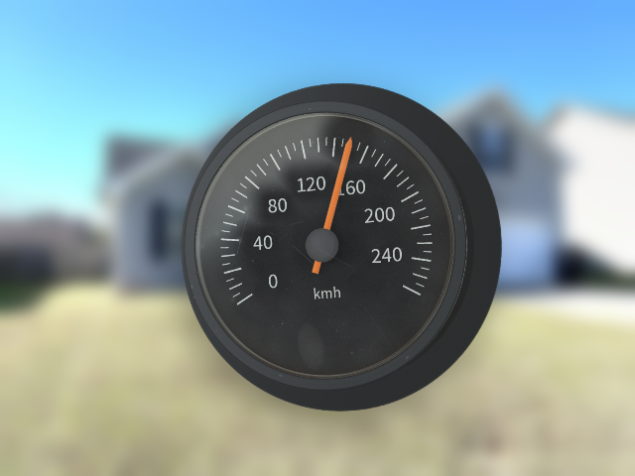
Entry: 150 km/h
